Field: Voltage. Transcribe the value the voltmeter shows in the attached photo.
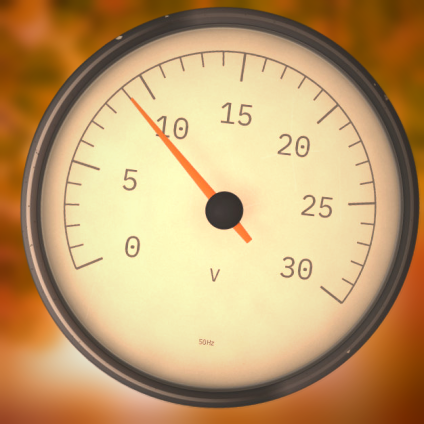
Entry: 9 V
